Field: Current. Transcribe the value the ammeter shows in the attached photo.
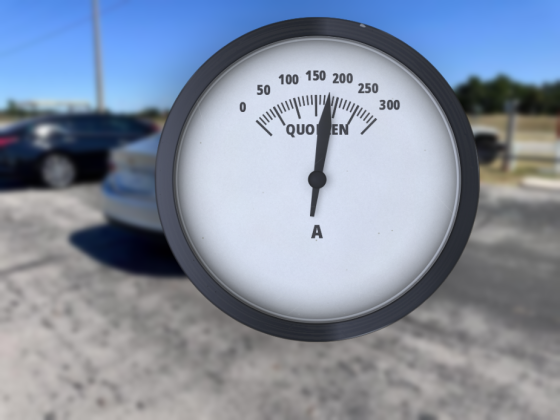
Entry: 180 A
